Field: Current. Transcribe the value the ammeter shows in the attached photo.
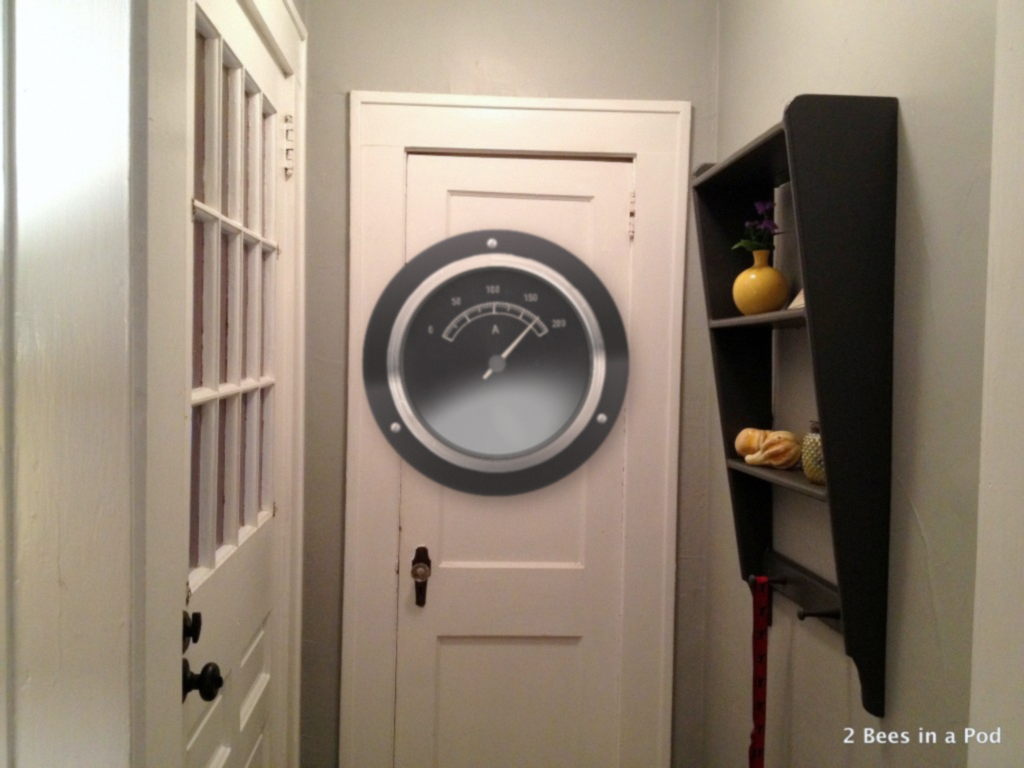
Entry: 175 A
